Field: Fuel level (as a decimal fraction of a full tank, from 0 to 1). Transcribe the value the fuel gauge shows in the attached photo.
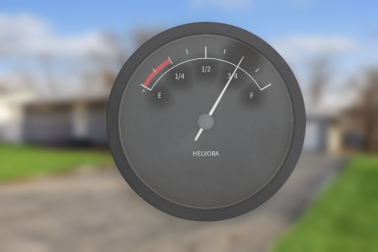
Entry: 0.75
